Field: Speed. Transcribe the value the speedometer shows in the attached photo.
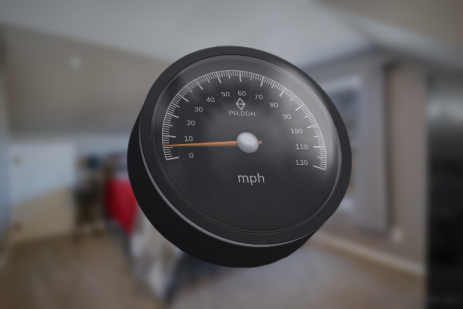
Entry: 5 mph
